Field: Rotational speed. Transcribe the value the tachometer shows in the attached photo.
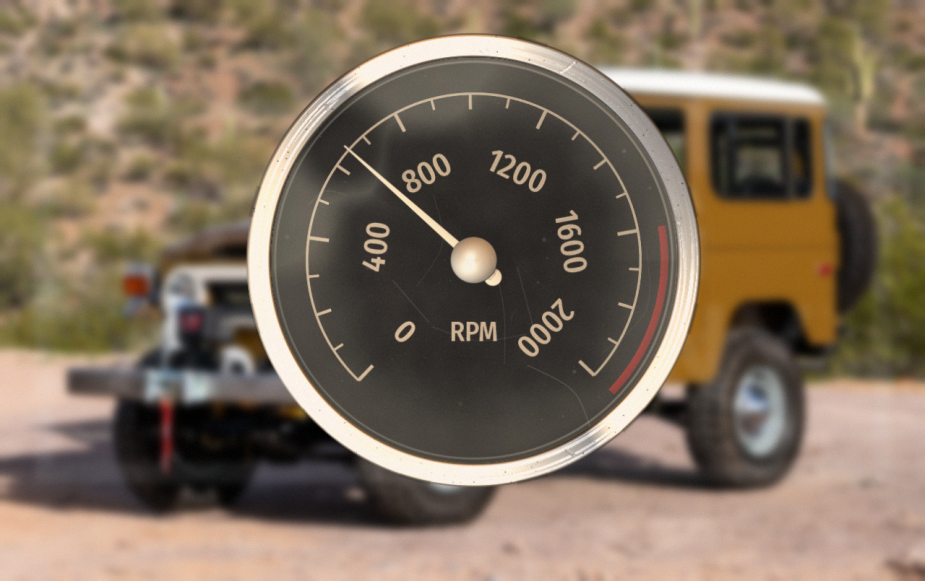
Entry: 650 rpm
